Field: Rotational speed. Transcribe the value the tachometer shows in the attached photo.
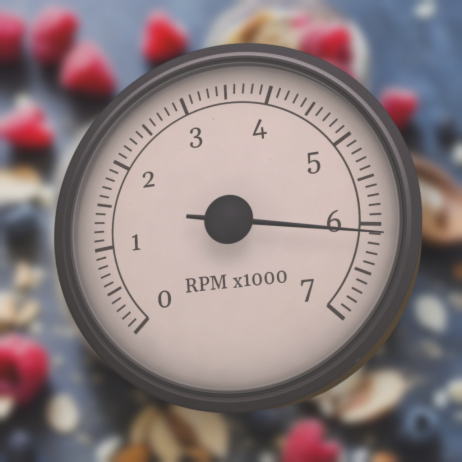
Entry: 6100 rpm
